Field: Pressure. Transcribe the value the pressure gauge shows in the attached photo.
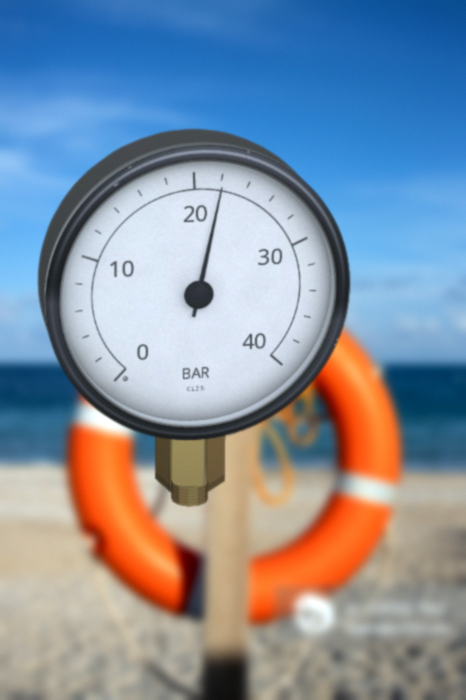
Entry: 22 bar
